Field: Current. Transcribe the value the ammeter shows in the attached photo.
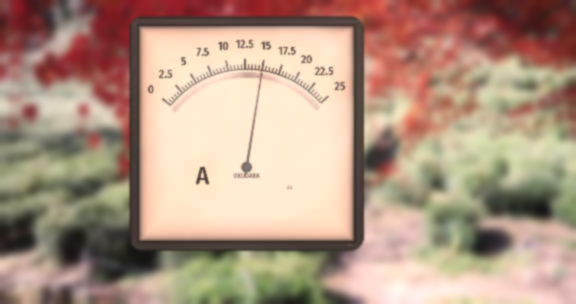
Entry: 15 A
